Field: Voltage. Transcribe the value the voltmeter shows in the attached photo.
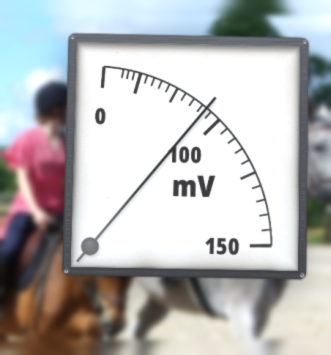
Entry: 92.5 mV
